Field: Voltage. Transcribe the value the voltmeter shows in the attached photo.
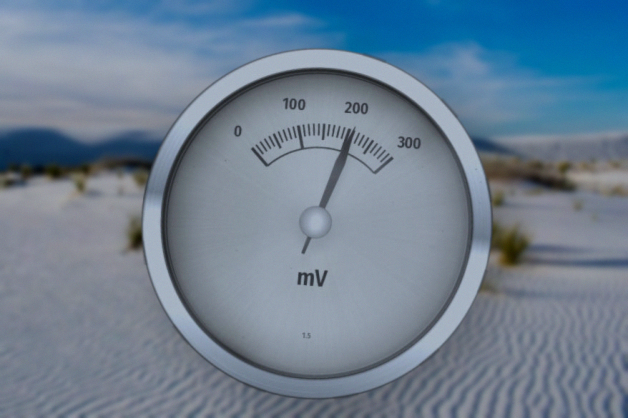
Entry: 210 mV
